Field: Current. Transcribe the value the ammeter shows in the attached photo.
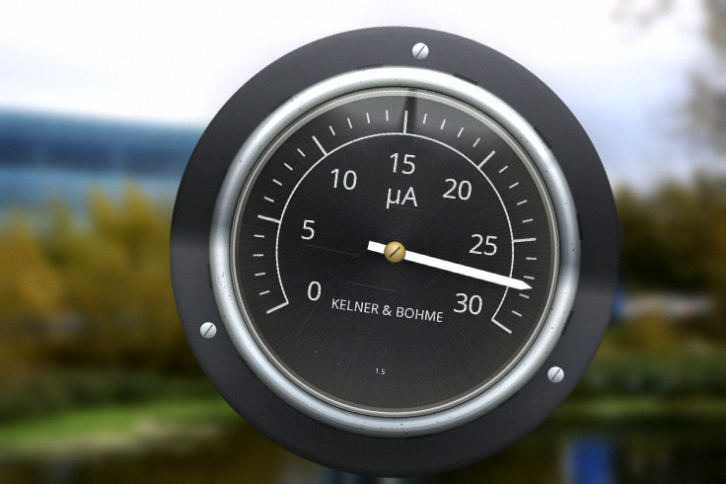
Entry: 27.5 µA
